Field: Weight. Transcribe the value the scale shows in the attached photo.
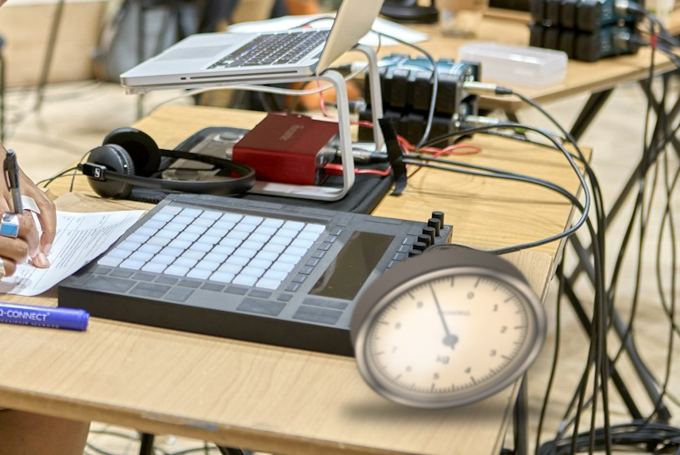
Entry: 9.5 kg
